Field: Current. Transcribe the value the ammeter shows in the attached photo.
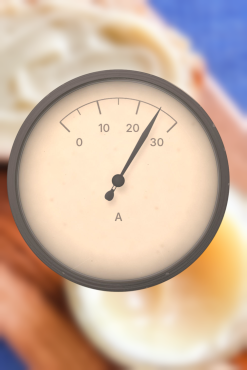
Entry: 25 A
